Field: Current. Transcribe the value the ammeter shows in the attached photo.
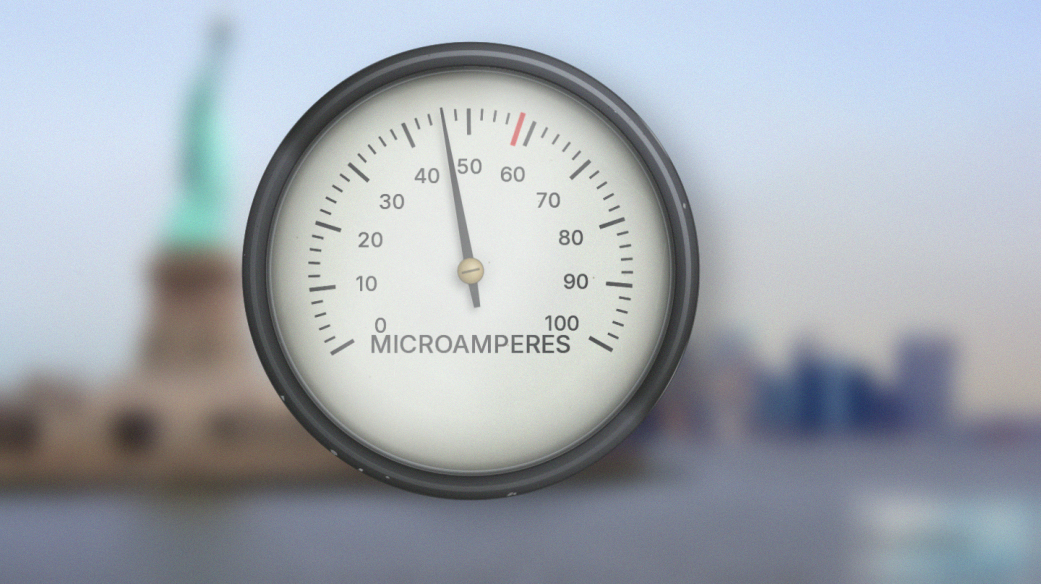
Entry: 46 µA
